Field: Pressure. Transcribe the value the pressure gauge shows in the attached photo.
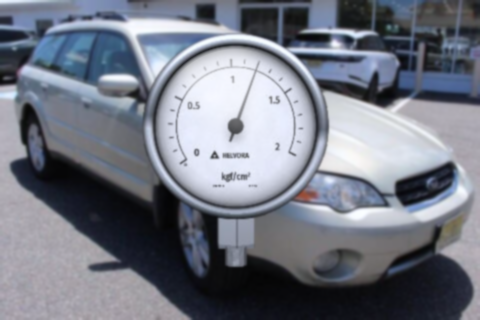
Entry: 1.2 kg/cm²
